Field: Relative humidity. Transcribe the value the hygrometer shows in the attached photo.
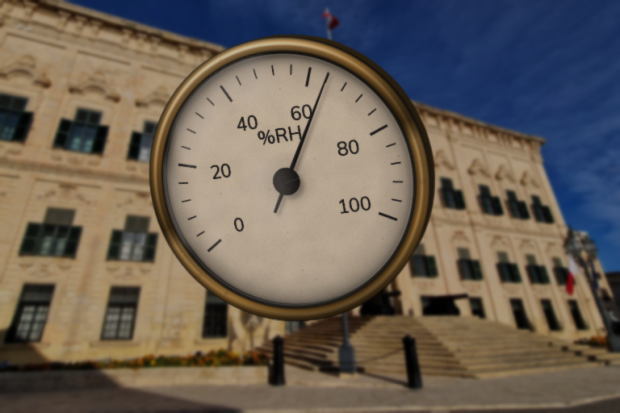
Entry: 64 %
